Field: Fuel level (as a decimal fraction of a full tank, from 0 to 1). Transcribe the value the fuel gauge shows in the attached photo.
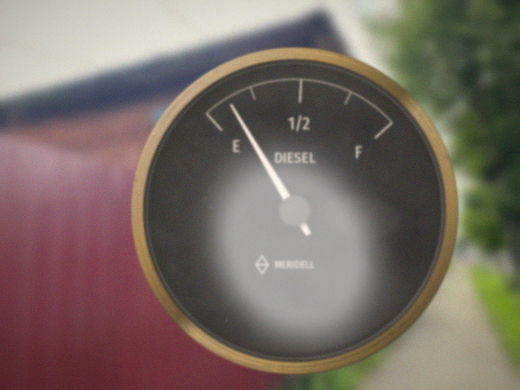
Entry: 0.125
